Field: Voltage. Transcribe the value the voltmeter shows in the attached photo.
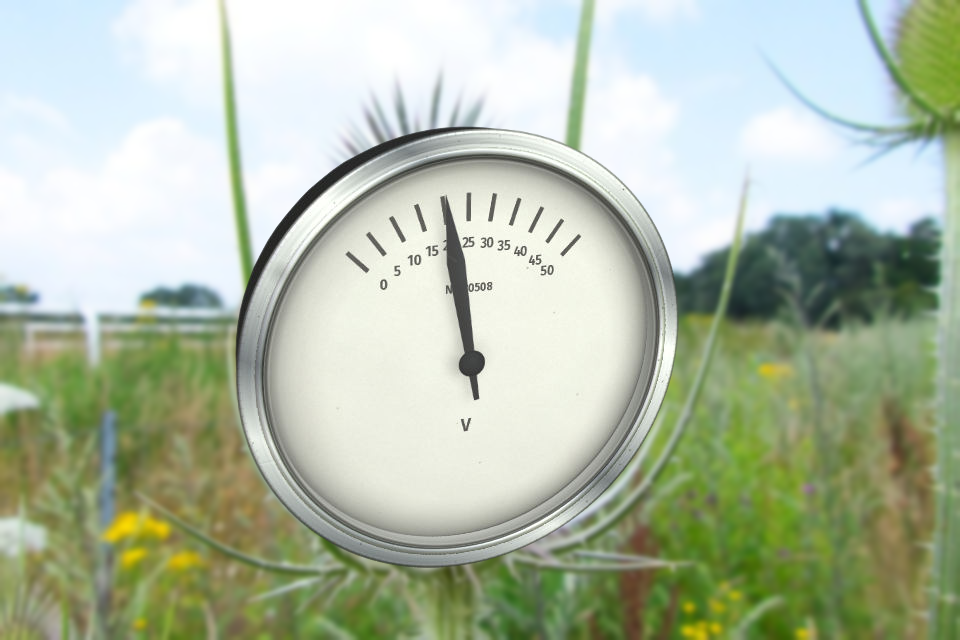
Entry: 20 V
